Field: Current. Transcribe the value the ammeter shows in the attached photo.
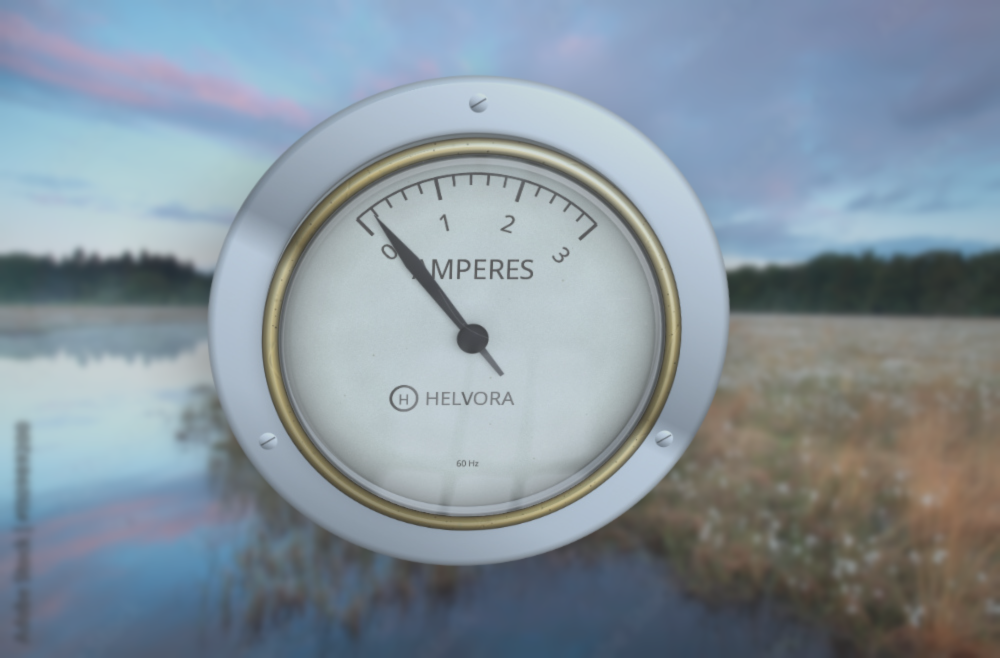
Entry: 0.2 A
